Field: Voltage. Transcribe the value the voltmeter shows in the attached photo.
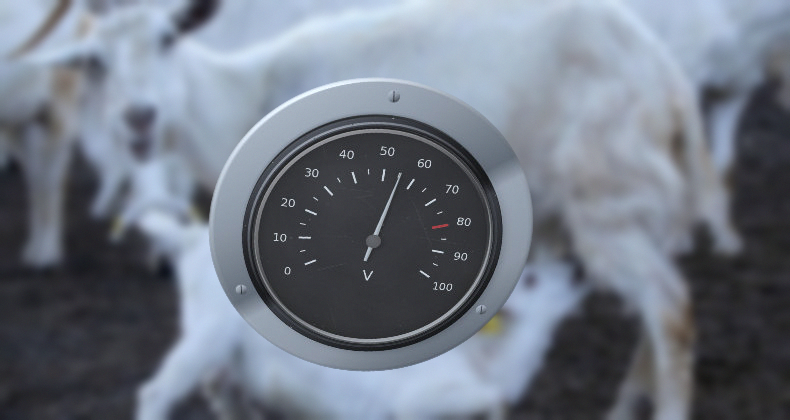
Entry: 55 V
